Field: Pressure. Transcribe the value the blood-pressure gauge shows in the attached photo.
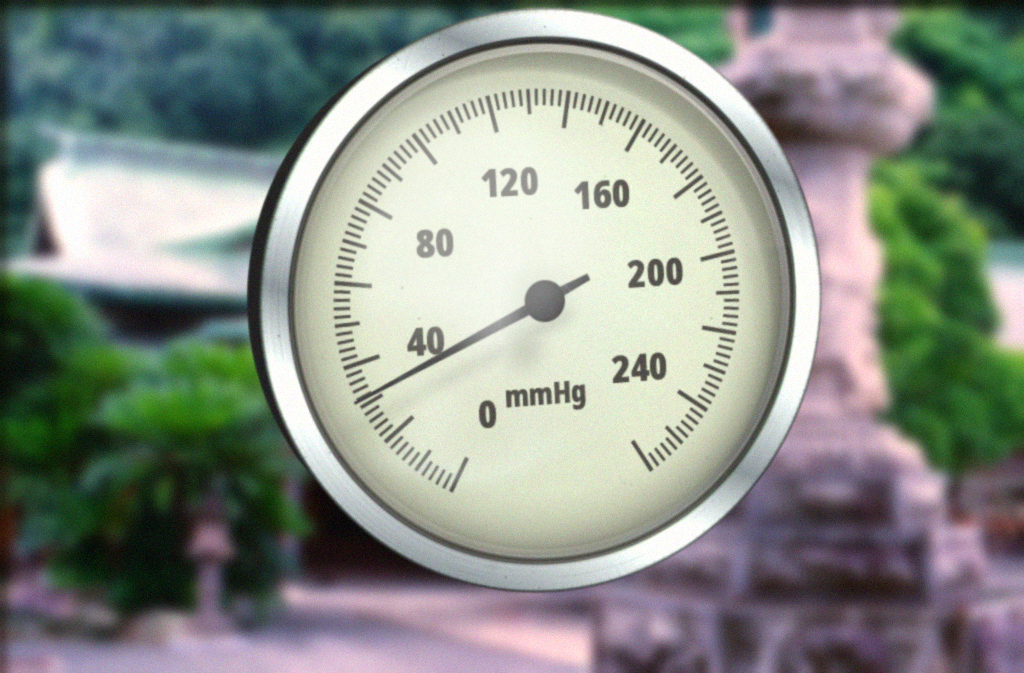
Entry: 32 mmHg
